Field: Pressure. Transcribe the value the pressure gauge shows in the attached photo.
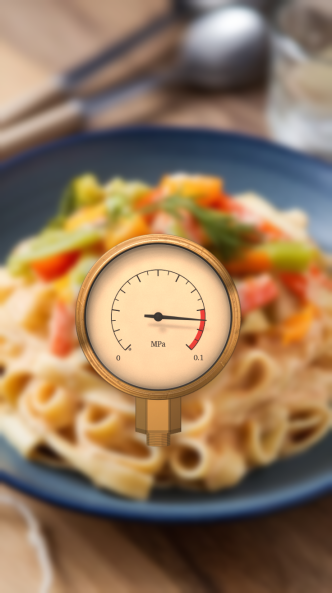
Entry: 0.085 MPa
